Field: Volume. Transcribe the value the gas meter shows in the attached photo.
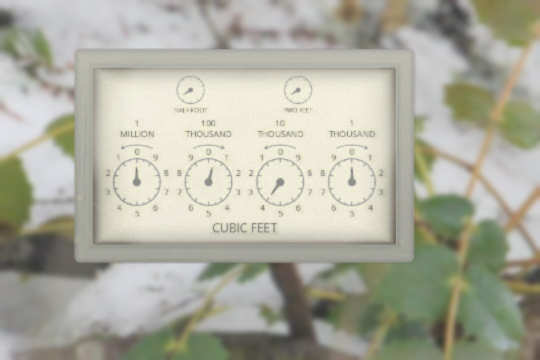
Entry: 4000 ft³
